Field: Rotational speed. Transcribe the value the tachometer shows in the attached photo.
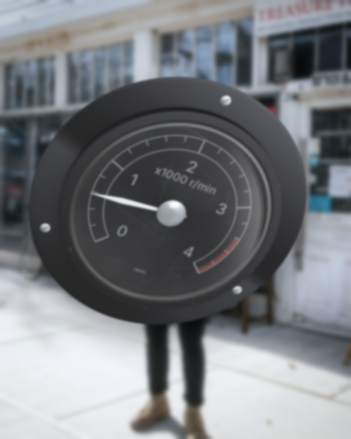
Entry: 600 rpm
